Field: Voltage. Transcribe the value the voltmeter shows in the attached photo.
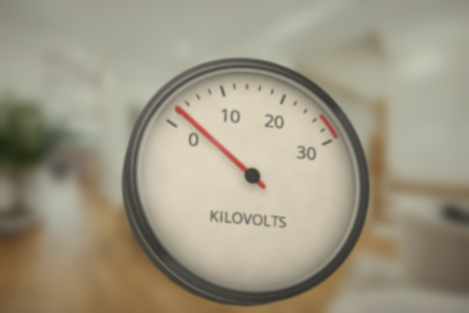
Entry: 2 kV
